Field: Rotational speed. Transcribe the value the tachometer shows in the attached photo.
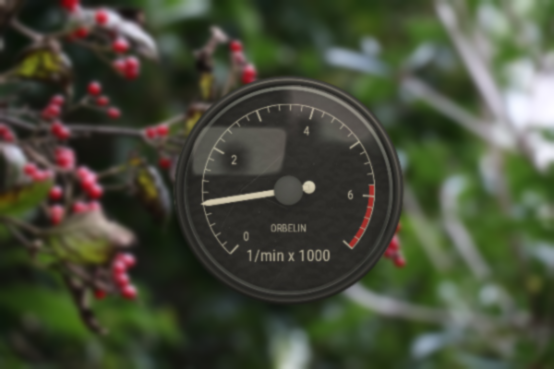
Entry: 1000 rpm
